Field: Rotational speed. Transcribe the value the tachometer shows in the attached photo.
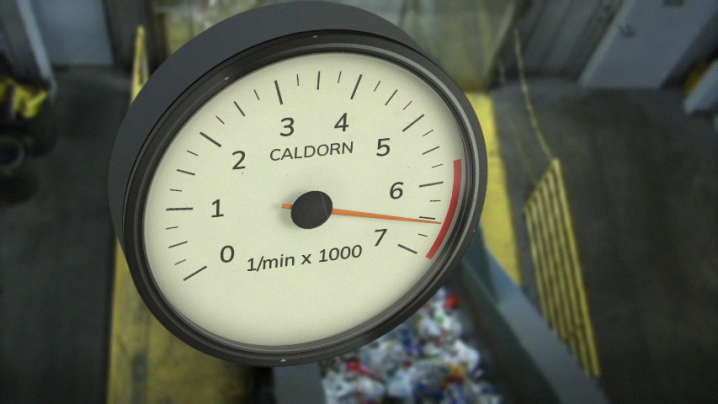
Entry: 6500 rpm
